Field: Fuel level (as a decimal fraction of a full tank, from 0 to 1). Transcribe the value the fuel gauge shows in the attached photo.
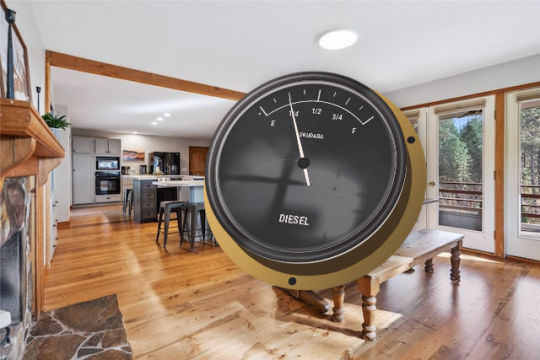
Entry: 0.25
